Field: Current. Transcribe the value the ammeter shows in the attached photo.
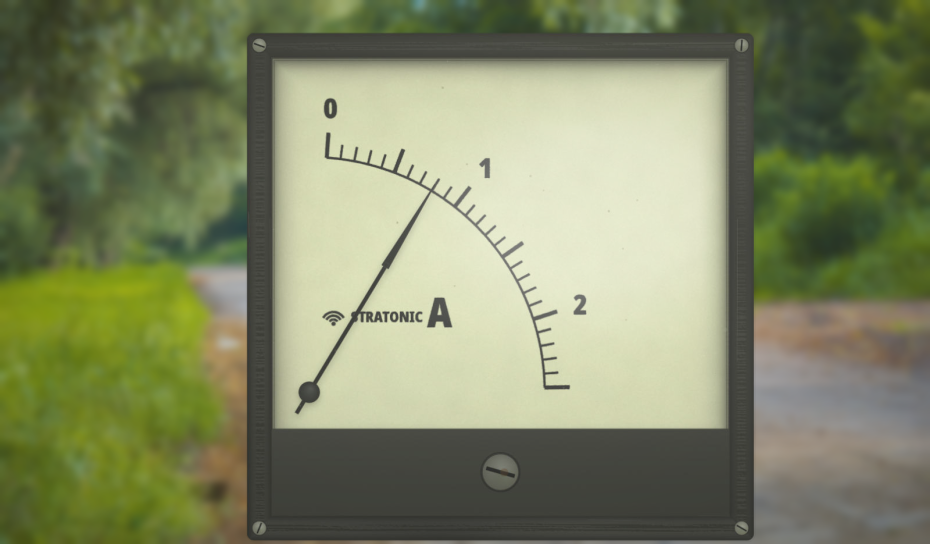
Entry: 0.8 A
